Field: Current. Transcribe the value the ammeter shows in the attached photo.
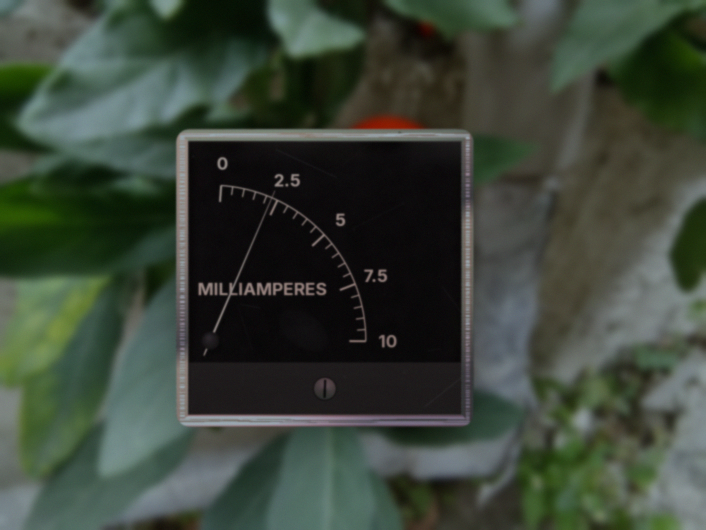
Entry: 2.25 mA
